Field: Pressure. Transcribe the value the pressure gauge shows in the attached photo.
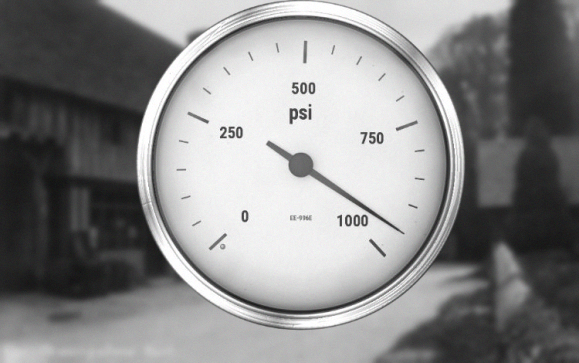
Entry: 950 psi
